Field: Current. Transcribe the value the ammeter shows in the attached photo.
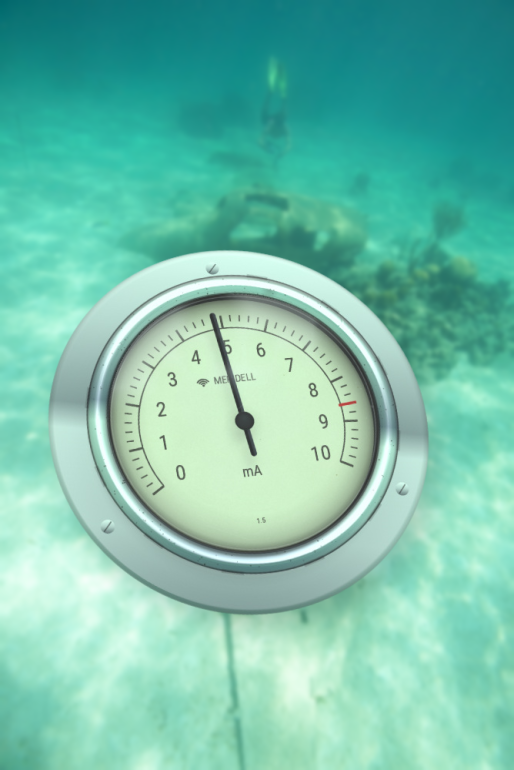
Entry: 4.8 mA
